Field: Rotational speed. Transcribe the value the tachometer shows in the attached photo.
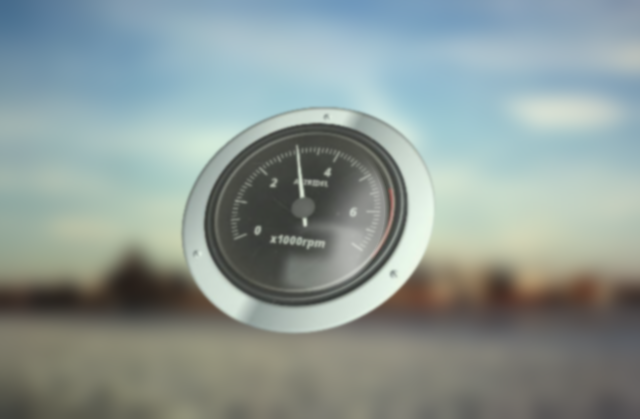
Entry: 3000 rpm
